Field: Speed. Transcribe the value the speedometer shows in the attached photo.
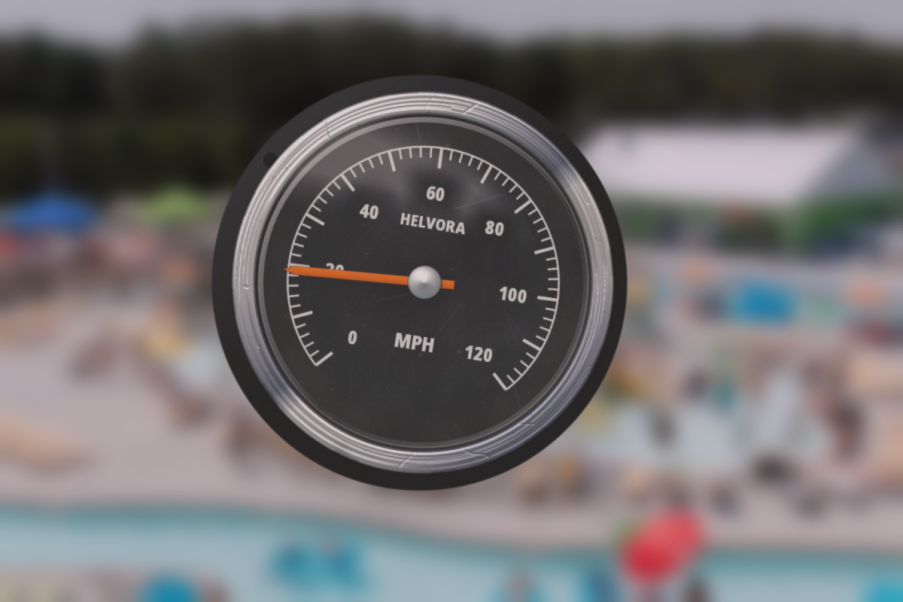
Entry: 19 mph
